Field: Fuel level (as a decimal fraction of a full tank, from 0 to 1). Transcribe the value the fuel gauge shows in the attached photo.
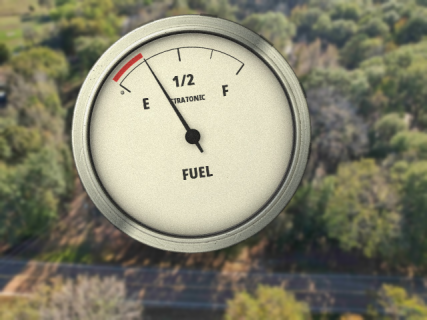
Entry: 0.25
